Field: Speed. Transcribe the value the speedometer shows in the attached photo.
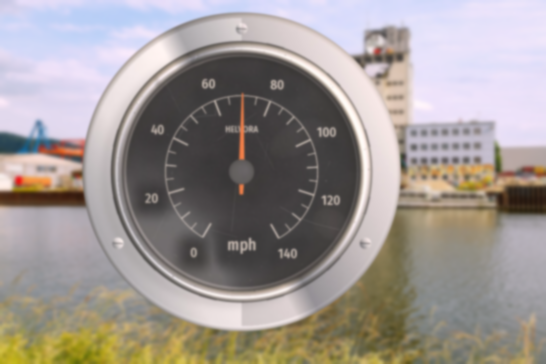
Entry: 70 mph
